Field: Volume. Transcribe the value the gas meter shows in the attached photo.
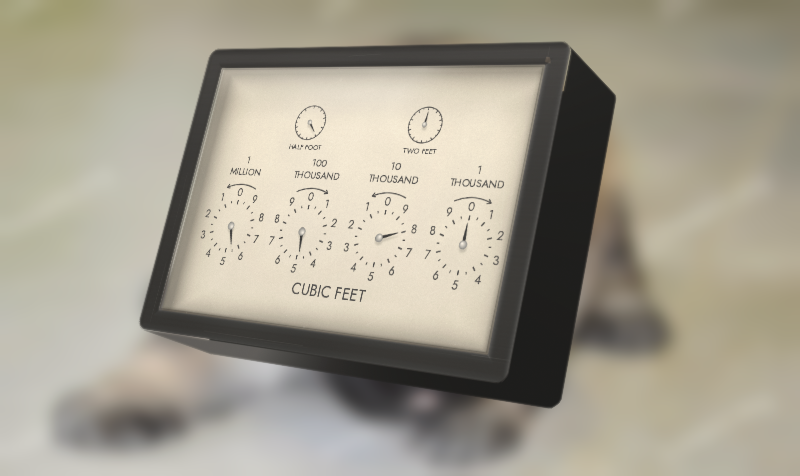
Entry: 548000 ft³
